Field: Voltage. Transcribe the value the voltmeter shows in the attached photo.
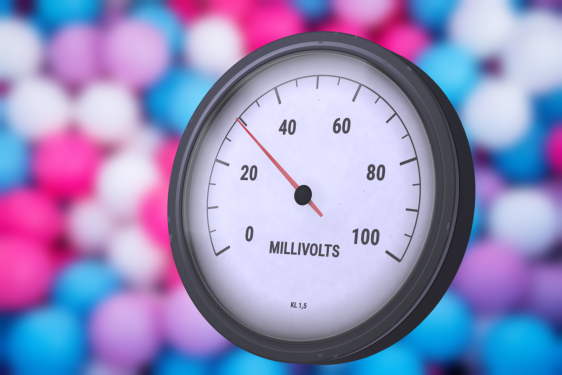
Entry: 30 mV
